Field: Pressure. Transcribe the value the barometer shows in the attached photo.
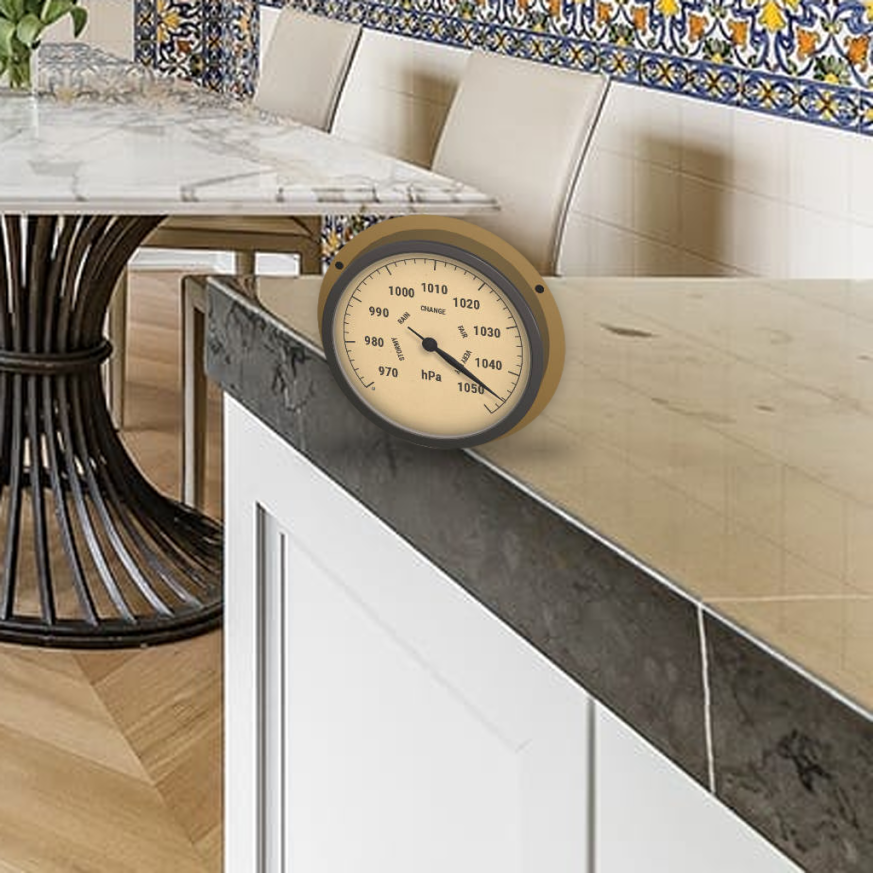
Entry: 1046 hPa
